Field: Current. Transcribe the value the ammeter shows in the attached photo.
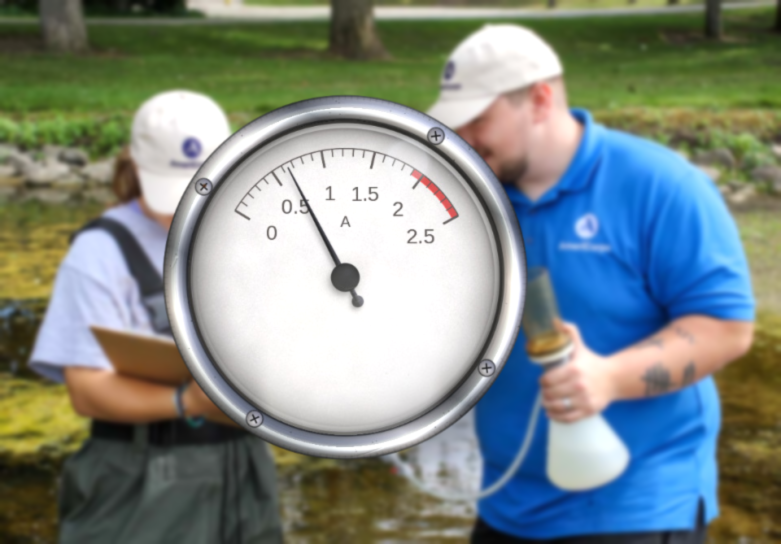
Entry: 0.65 A
